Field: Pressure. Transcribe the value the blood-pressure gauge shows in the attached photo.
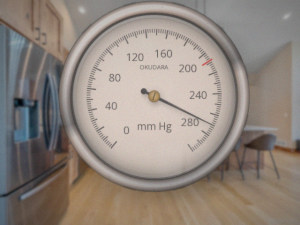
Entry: 270 mmHg
